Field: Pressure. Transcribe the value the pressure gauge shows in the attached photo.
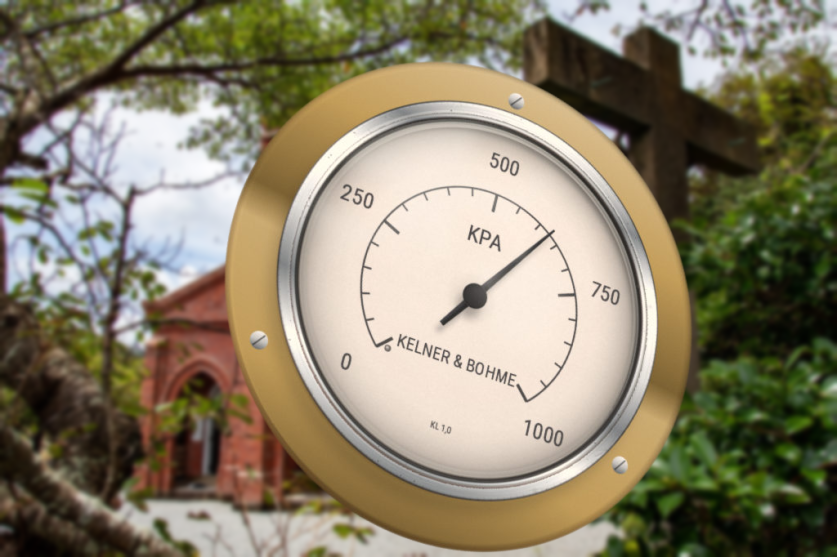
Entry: 625 kPa
